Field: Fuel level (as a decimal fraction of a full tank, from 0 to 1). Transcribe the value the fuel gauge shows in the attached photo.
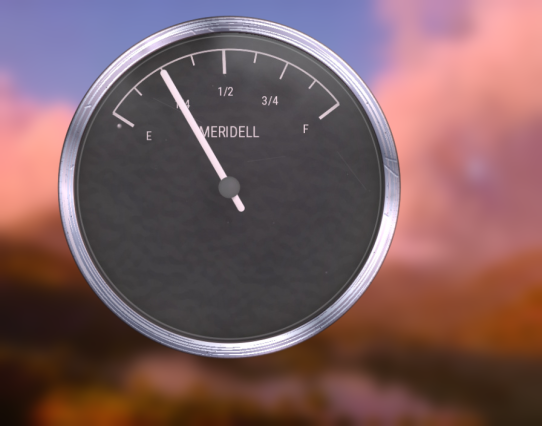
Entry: 0.25
